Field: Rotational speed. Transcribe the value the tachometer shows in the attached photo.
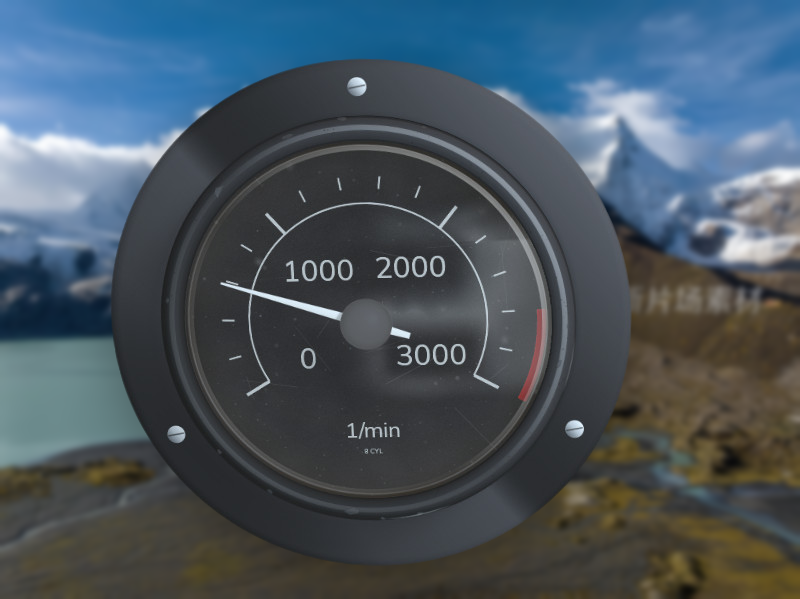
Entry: 600 rpm
